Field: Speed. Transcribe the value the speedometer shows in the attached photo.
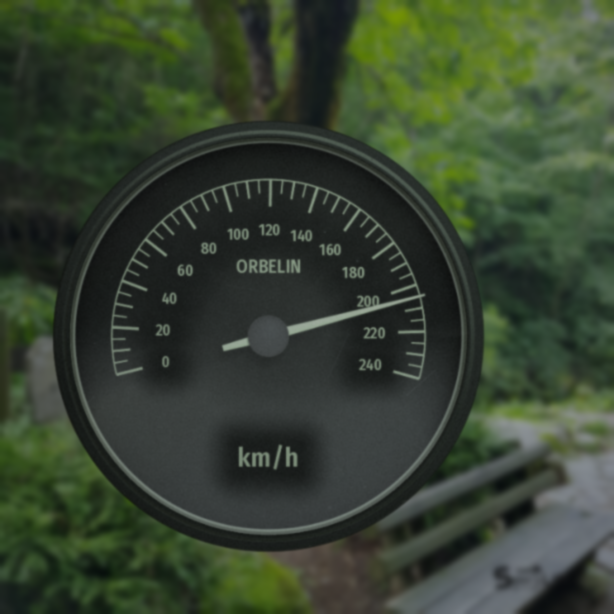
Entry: 205 km/h
